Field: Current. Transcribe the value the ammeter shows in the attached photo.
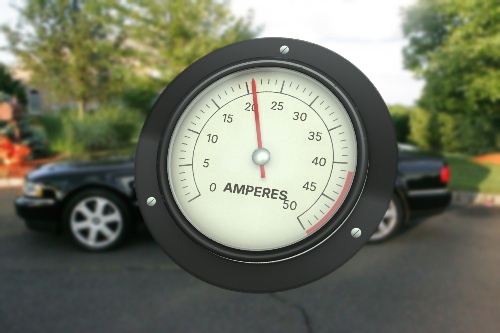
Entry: 21 A
